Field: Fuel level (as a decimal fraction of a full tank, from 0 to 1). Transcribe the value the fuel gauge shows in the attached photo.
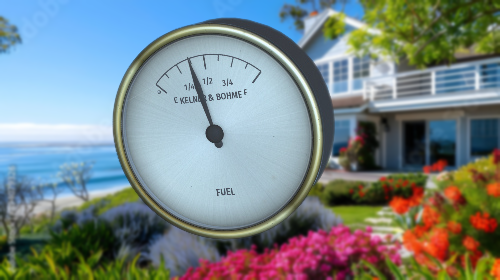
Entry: 0.375
